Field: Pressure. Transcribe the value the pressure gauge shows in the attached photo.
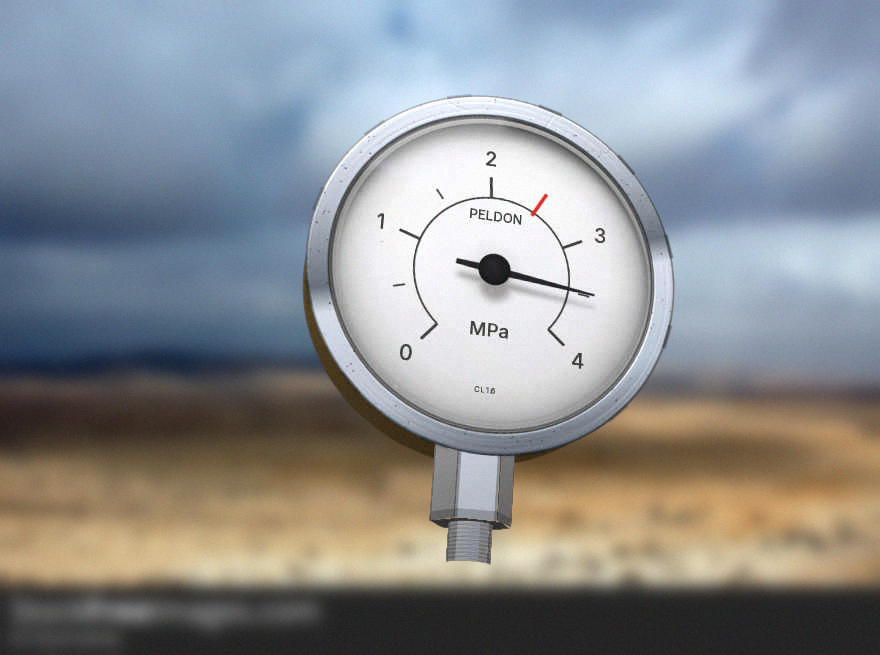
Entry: 3.5 MPa
